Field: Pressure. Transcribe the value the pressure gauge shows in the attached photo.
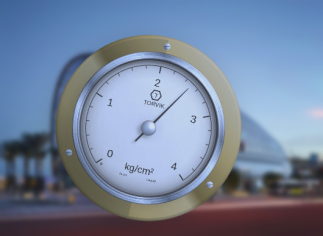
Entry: 2.5 kg/cm²
